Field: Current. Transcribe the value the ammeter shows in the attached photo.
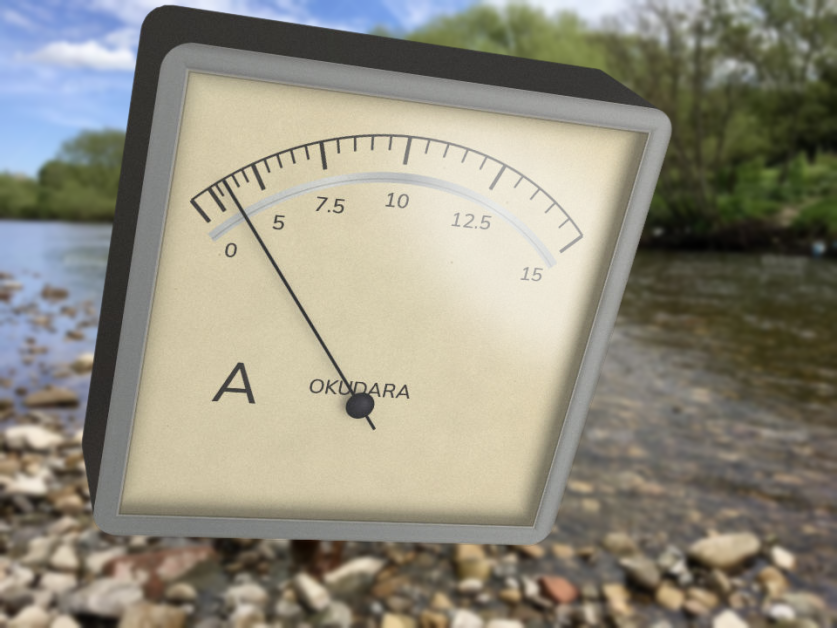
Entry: 3.5 A
